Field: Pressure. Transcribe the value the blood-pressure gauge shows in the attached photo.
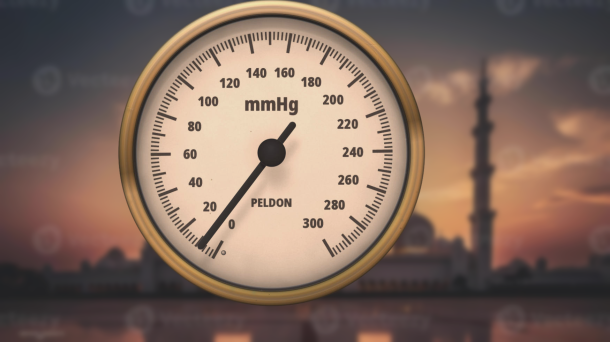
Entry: 8 mmHg
